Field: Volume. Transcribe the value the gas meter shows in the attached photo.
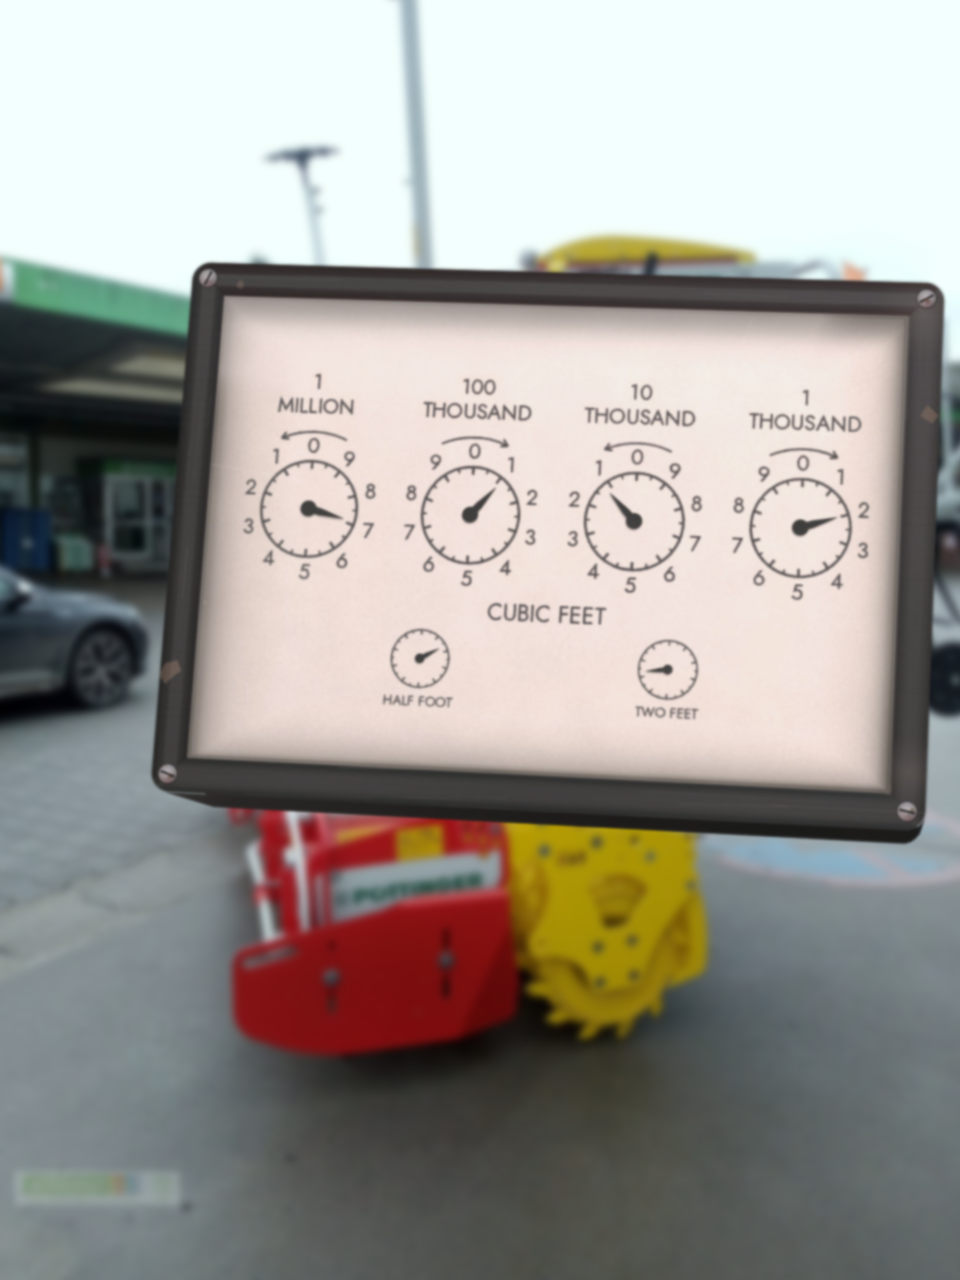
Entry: 711200 ft³
